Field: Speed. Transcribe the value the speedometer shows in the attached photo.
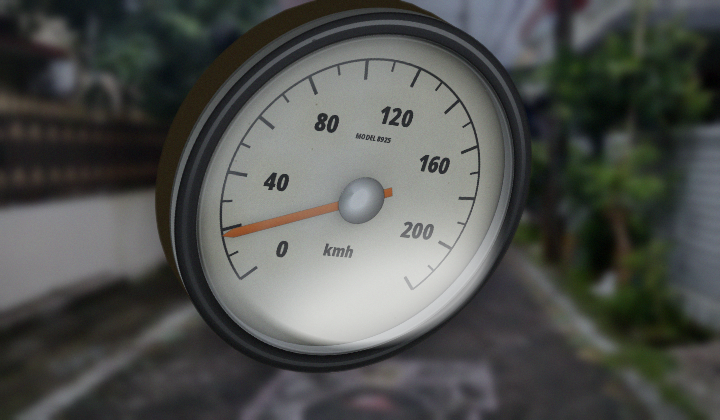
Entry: 20 km/h
